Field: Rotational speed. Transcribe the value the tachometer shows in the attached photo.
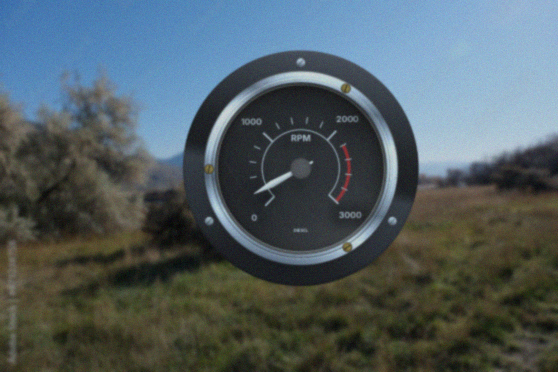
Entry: 200 rpm
